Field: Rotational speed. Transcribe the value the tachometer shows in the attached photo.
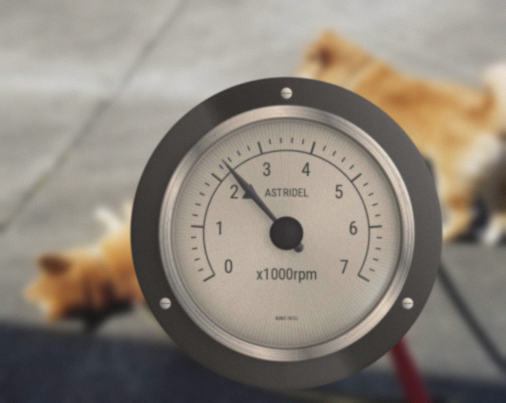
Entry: 2300 rpm
